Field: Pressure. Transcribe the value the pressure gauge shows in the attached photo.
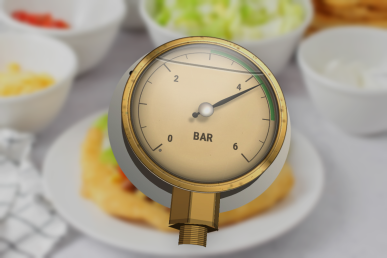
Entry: 4.25 bar
